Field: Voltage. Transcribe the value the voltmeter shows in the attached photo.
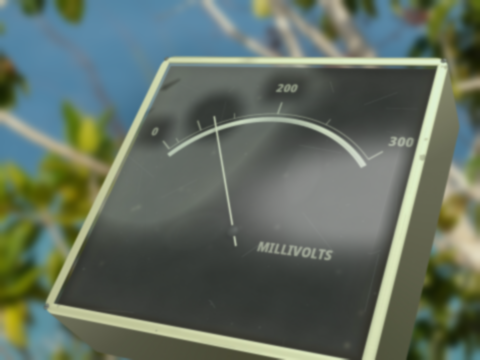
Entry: 125 mV
